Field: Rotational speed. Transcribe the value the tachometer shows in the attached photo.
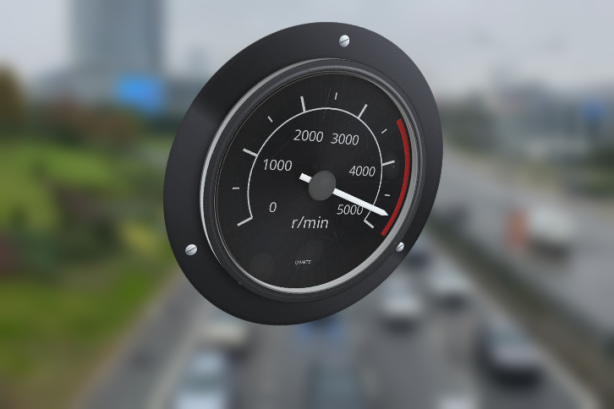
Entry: 4750 rpm
